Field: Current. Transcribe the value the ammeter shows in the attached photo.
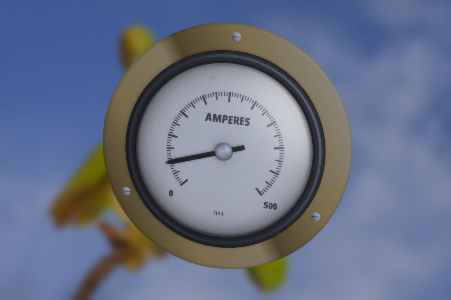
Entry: 50 A
